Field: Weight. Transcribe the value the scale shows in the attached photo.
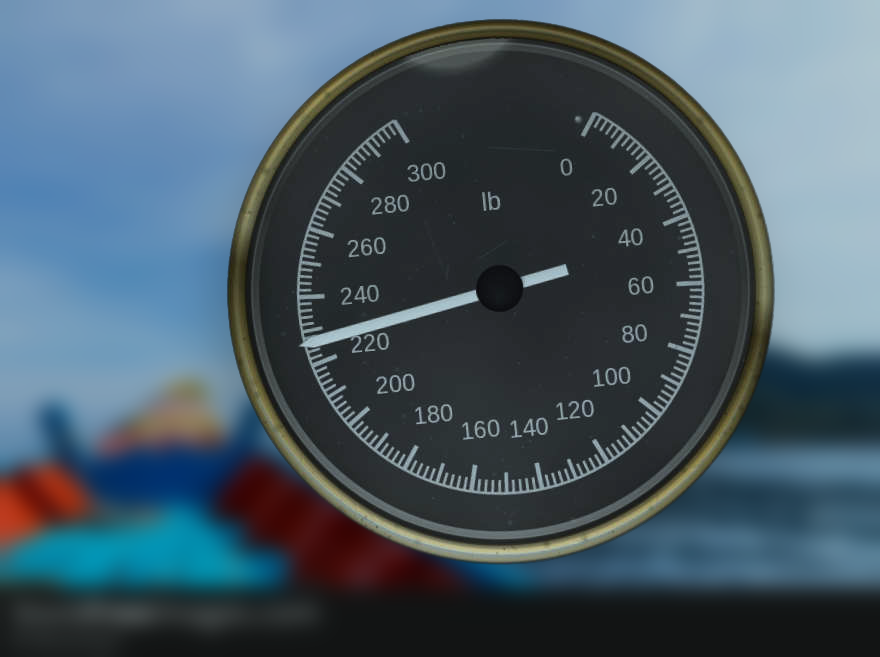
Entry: 226 lb
